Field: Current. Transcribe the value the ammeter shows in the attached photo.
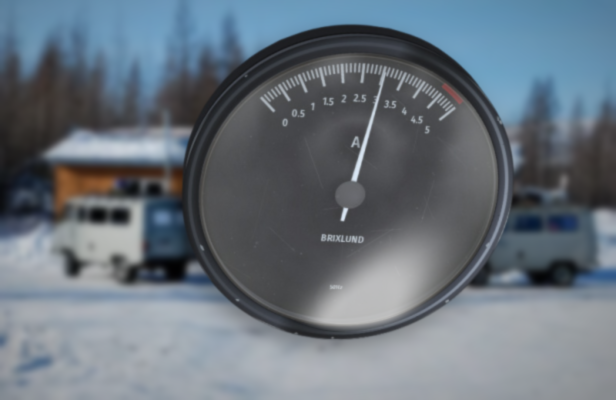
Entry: 3 A
